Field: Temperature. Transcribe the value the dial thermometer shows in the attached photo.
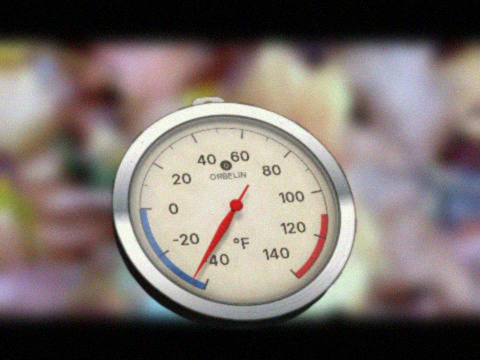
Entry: -35 °F
